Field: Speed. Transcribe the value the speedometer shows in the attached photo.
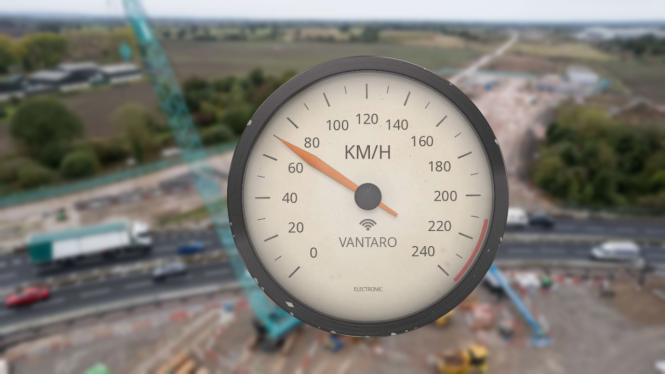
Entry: 70 km/h
